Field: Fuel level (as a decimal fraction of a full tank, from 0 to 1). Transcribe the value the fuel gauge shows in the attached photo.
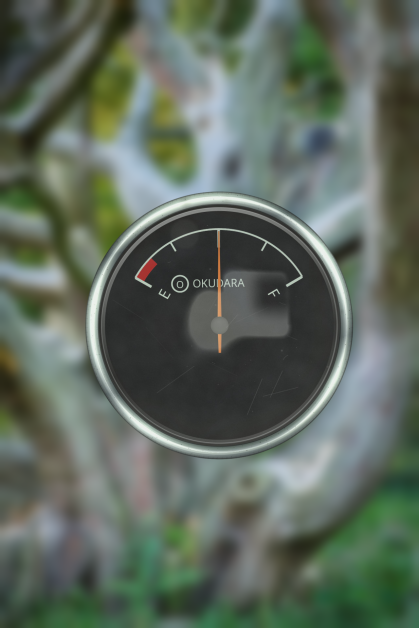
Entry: 0.5
